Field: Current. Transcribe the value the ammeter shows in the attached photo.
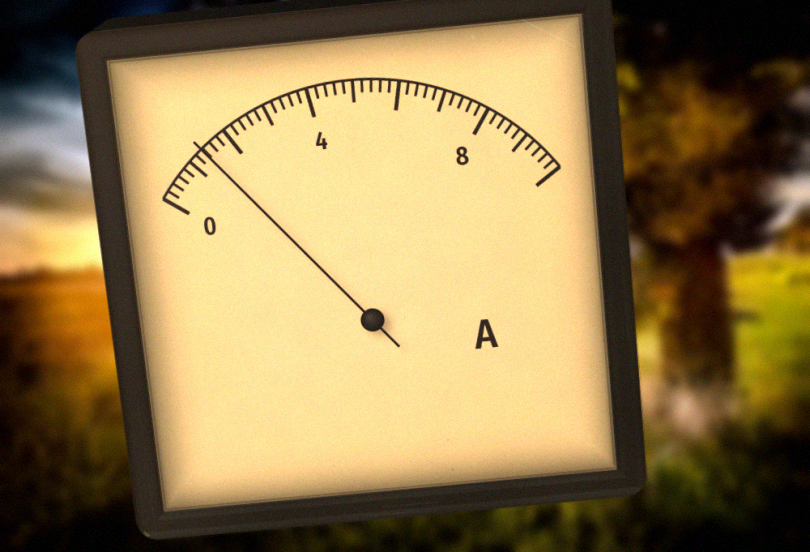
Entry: 1.4 A
